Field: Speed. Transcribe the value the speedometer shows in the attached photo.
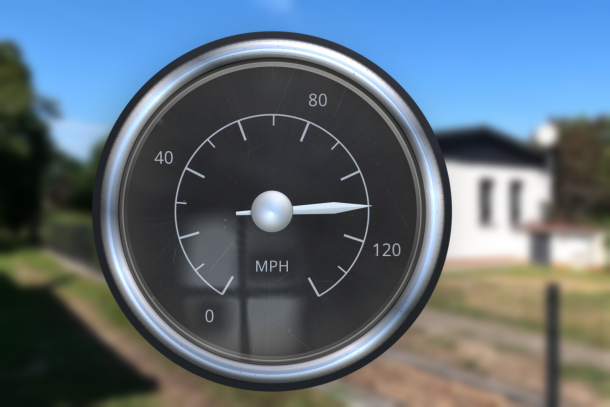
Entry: 110 mph
